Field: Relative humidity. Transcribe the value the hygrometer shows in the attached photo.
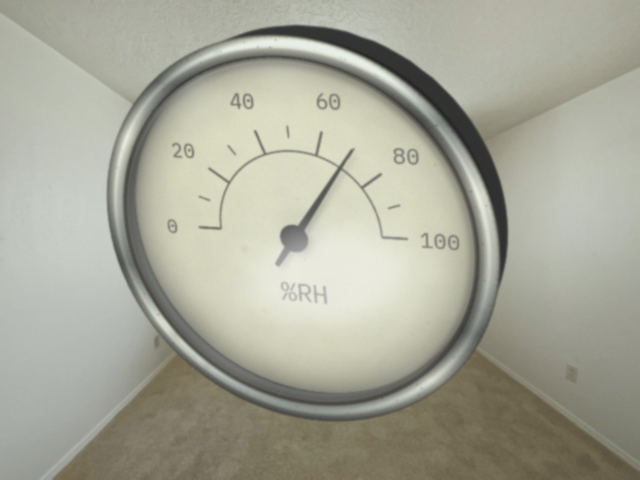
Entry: 70 %
